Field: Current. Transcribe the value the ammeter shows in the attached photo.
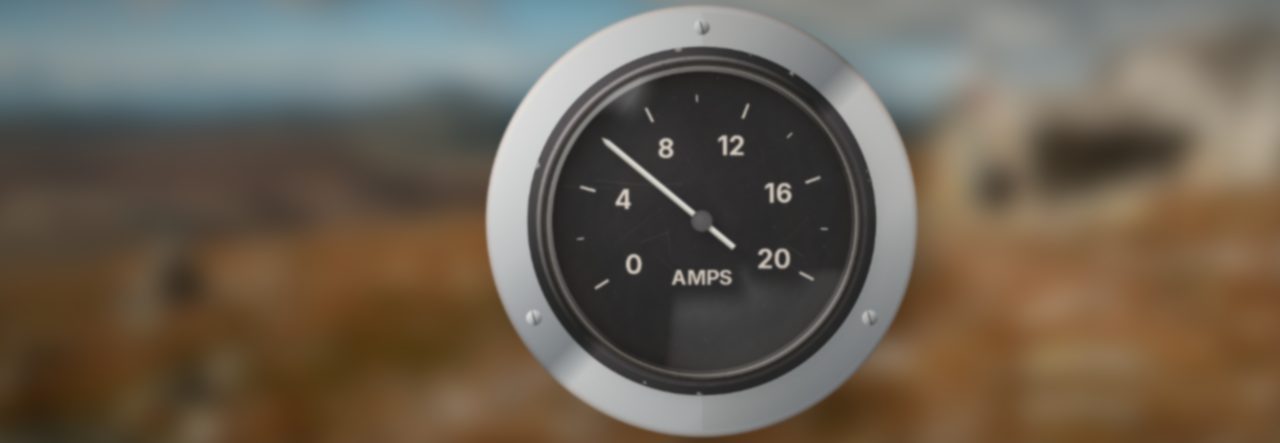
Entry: 6 A
